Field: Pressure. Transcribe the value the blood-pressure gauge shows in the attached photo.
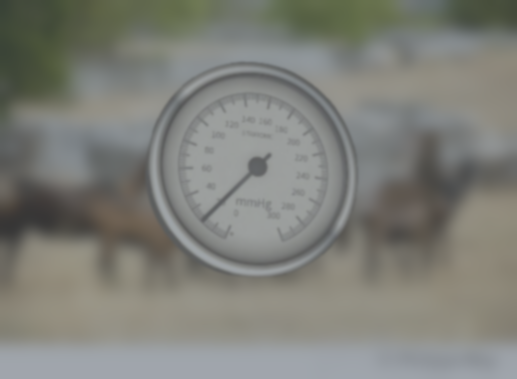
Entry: 20 mmHg
